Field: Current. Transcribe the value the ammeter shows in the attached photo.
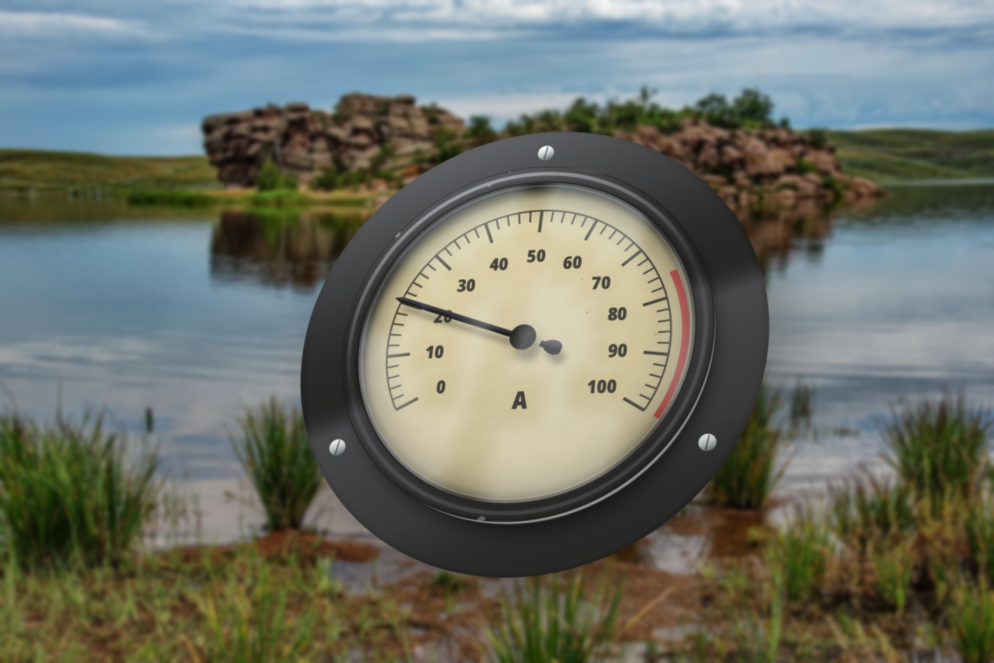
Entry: 20 A
